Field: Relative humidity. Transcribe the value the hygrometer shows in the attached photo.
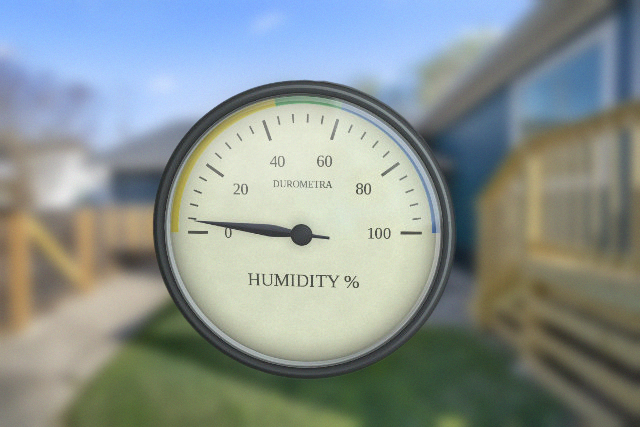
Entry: 4 %
